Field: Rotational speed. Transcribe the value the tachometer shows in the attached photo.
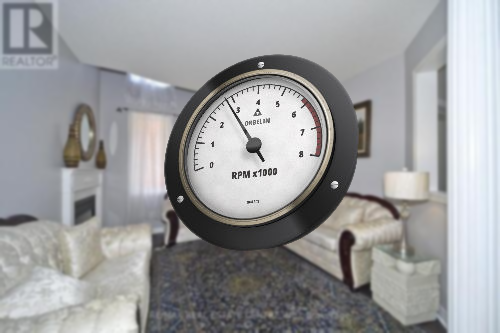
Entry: 2800 rpm
